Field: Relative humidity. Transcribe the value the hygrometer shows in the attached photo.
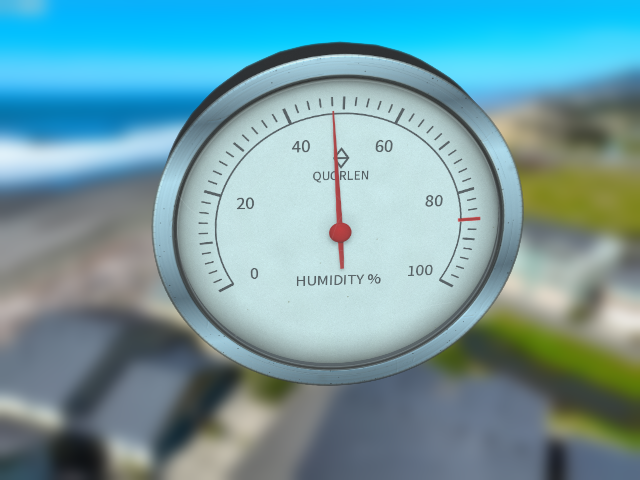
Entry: 48 %
